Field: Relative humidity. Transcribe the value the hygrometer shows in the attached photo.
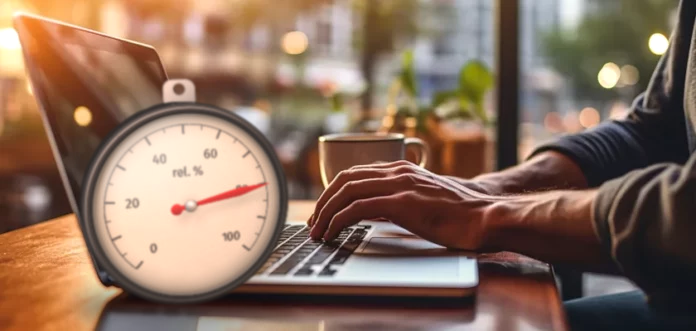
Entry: 80 %
